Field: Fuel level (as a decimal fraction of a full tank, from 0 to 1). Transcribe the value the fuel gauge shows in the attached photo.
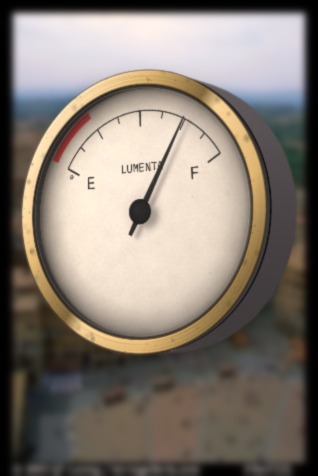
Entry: 0.75
